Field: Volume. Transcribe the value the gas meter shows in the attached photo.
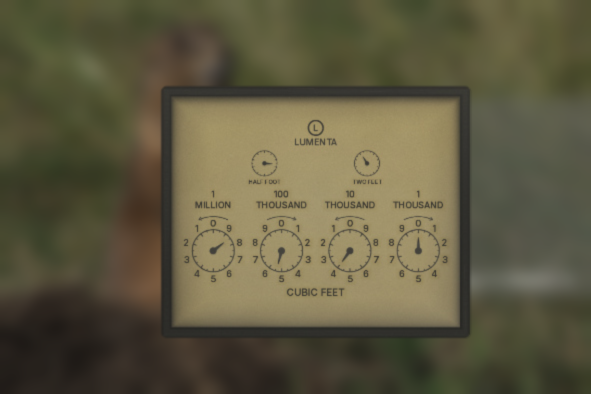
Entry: 854000 ft³
